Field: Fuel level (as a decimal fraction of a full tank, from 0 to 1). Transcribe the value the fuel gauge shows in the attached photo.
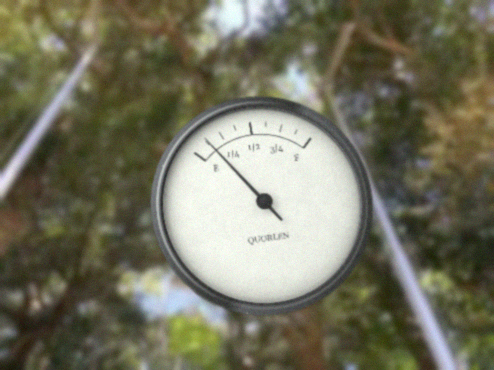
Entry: 0.125
